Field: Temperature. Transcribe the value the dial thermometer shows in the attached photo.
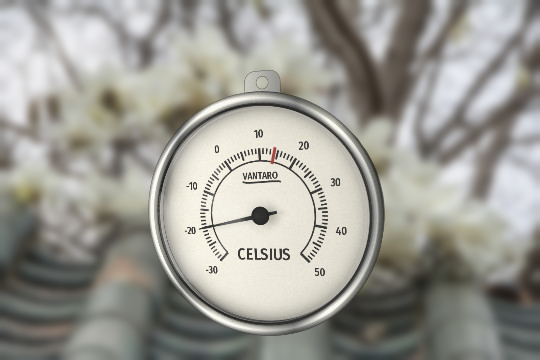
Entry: -20 °C
